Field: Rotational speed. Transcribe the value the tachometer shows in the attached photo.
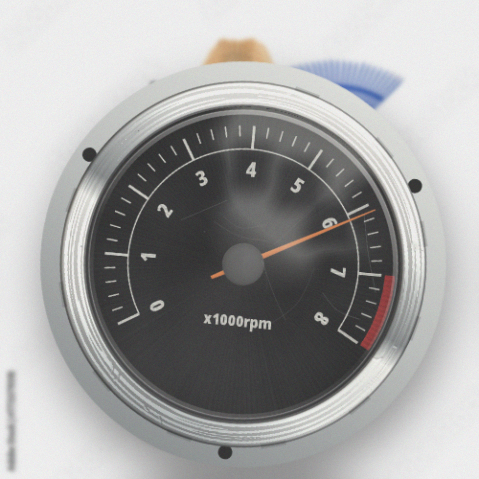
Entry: 6100 rpm
